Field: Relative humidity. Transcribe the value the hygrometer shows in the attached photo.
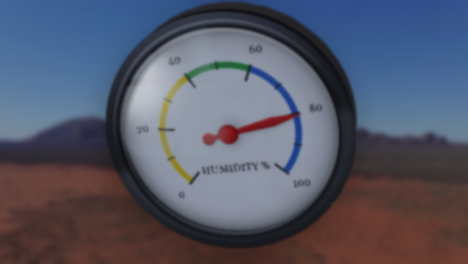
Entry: 80 %
